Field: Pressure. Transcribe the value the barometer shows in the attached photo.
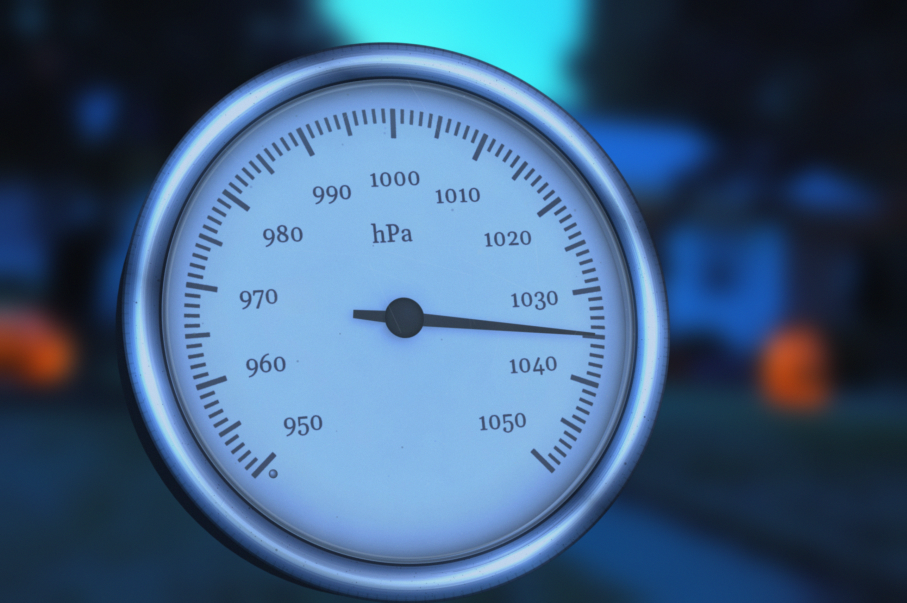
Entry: 1035 hPa
